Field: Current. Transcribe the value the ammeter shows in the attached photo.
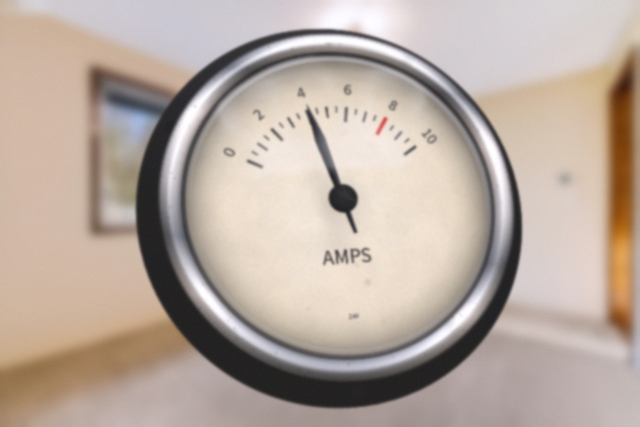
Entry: 4 A
